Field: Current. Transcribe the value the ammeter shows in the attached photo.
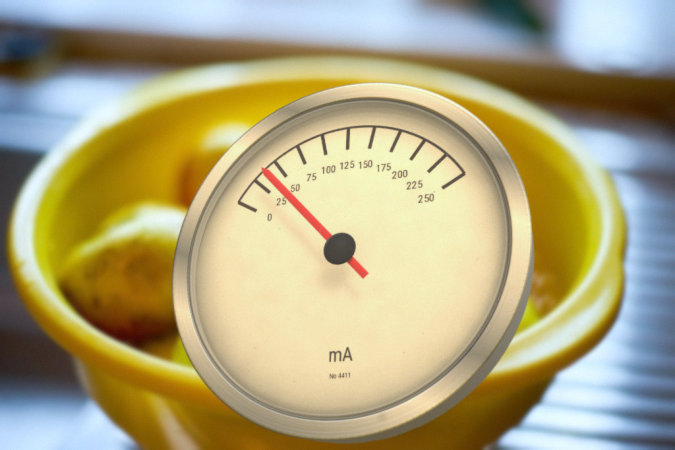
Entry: 37.5 mA
